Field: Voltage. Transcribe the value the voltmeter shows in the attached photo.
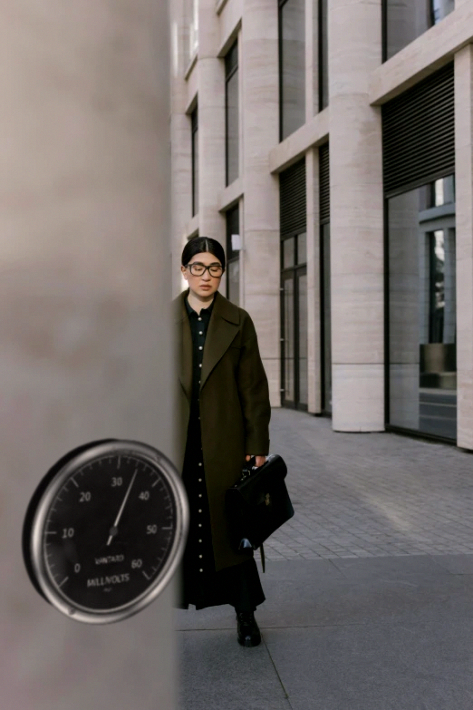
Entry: 34 mV
